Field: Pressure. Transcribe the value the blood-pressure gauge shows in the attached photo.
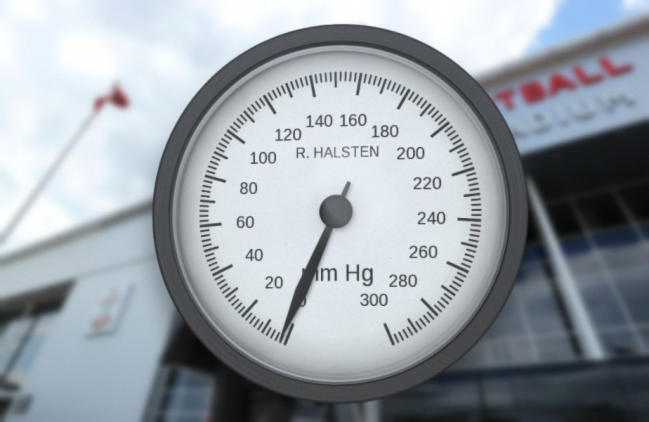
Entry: 2 mmHg
